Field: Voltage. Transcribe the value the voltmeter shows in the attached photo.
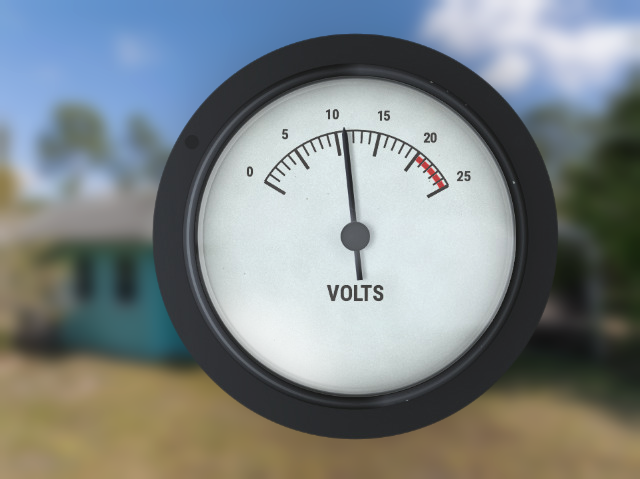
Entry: 11 V
